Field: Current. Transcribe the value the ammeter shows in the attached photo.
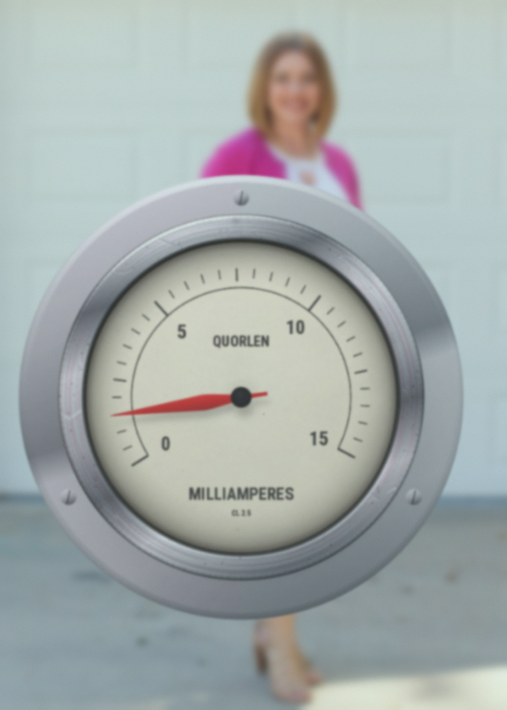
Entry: 1.5 mA
